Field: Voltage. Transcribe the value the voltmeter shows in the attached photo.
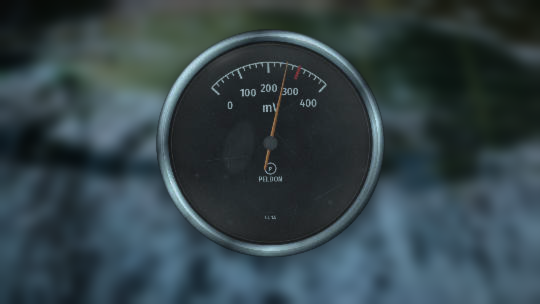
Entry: 260 mV
